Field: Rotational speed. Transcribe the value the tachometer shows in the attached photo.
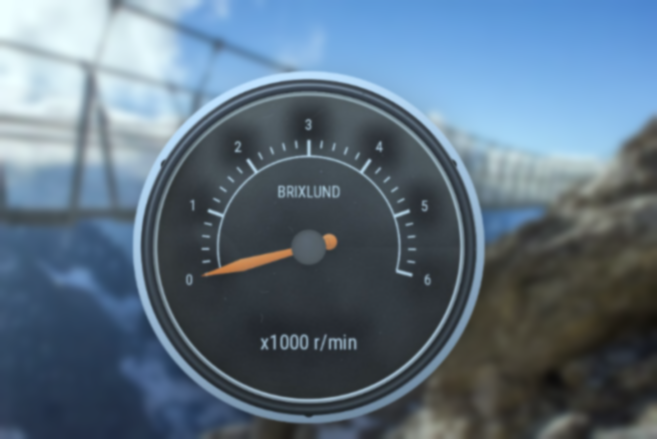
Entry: 0 rpm
